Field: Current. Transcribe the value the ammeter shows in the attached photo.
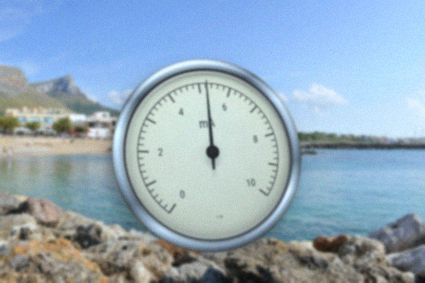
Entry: 5.2 mA
